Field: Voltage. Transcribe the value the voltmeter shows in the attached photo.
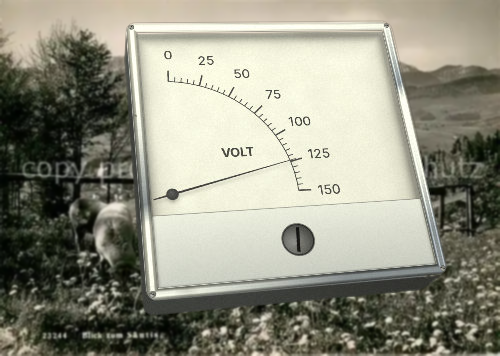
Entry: 125 V
